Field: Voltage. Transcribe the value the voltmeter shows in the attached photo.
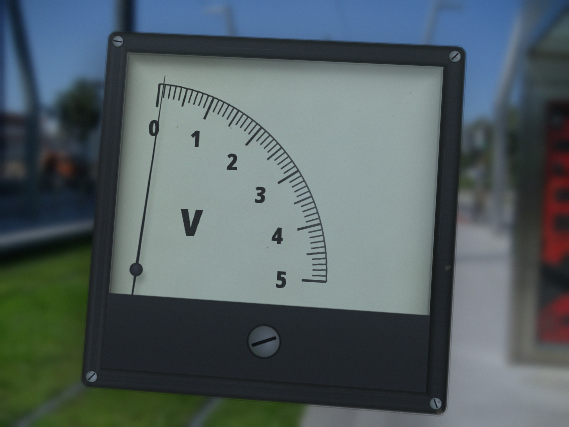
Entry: 0.1 V
